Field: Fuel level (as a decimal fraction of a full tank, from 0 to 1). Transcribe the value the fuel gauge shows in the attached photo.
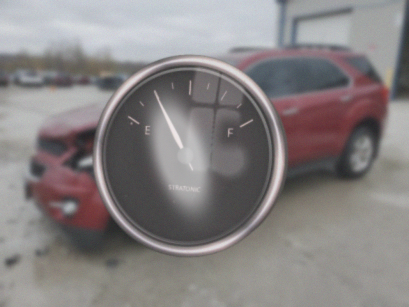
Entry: 0.25
